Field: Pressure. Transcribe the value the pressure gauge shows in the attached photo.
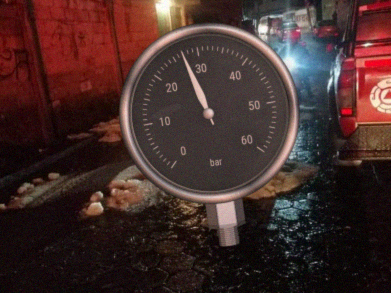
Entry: 27 bar
